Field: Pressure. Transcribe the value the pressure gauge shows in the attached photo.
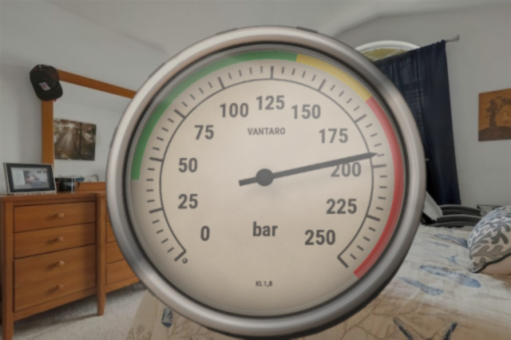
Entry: 195 bar
